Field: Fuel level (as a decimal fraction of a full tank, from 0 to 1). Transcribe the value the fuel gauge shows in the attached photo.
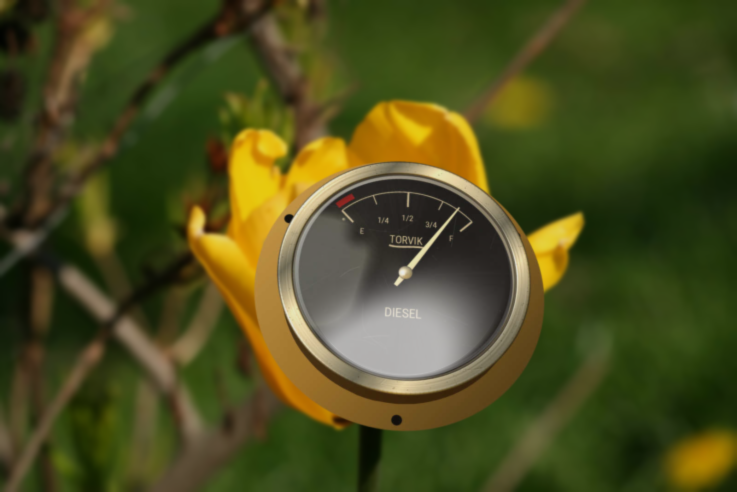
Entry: 0.875
